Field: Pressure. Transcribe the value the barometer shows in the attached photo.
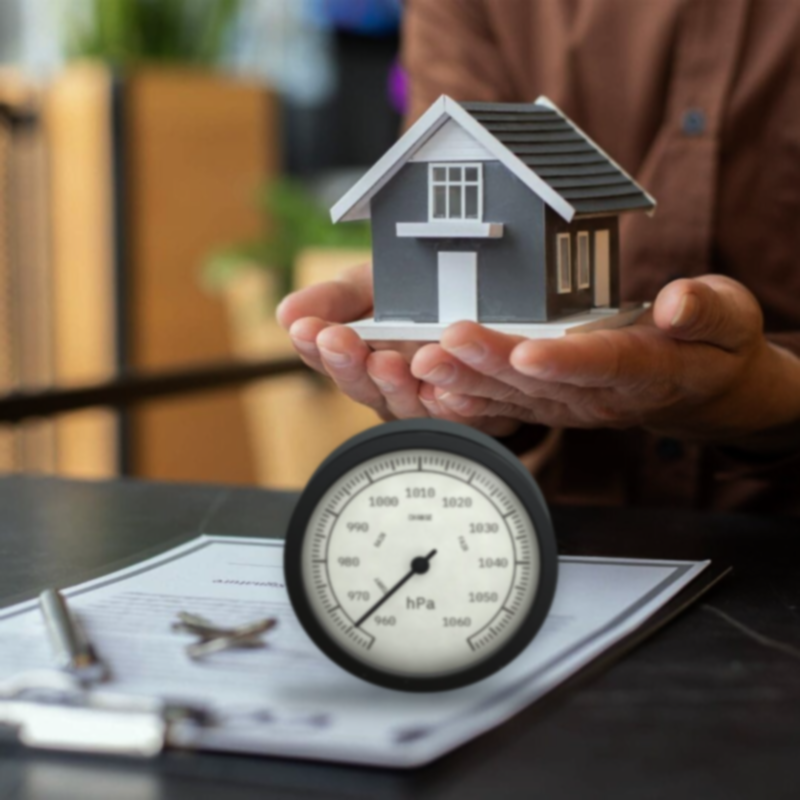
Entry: 965 hPa
